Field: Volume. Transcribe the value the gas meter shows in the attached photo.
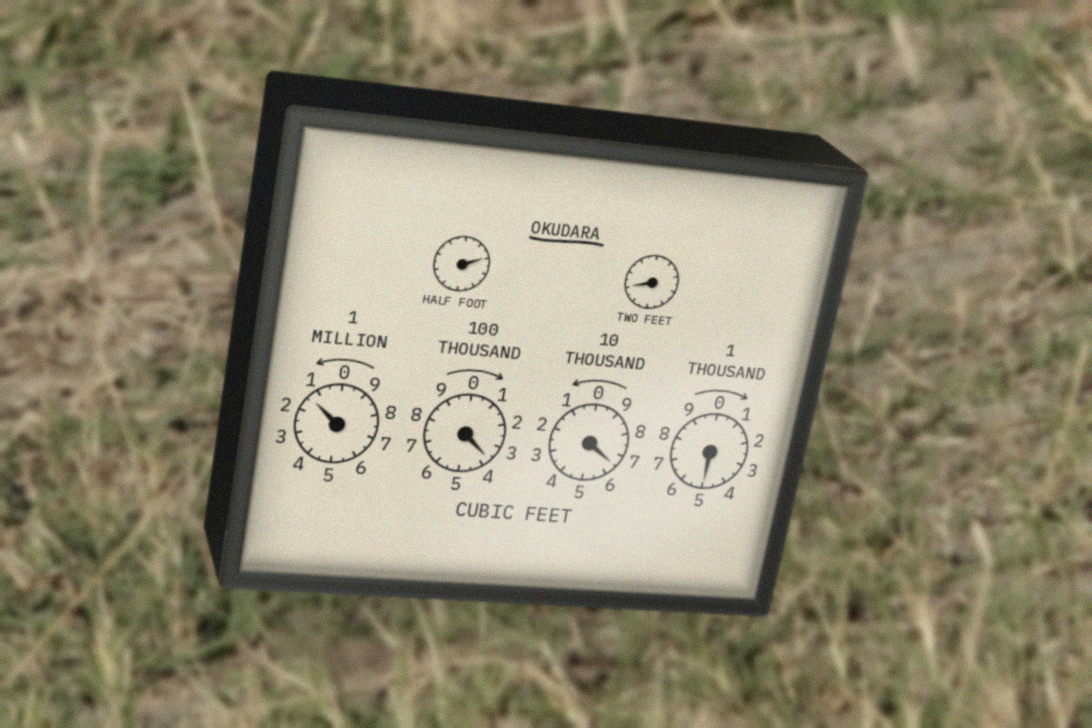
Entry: 136500 ft³
